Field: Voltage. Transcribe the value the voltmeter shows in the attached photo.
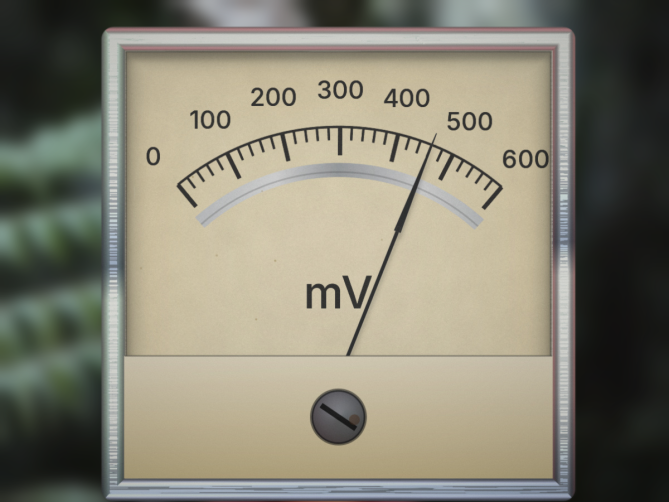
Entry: 460 mV
